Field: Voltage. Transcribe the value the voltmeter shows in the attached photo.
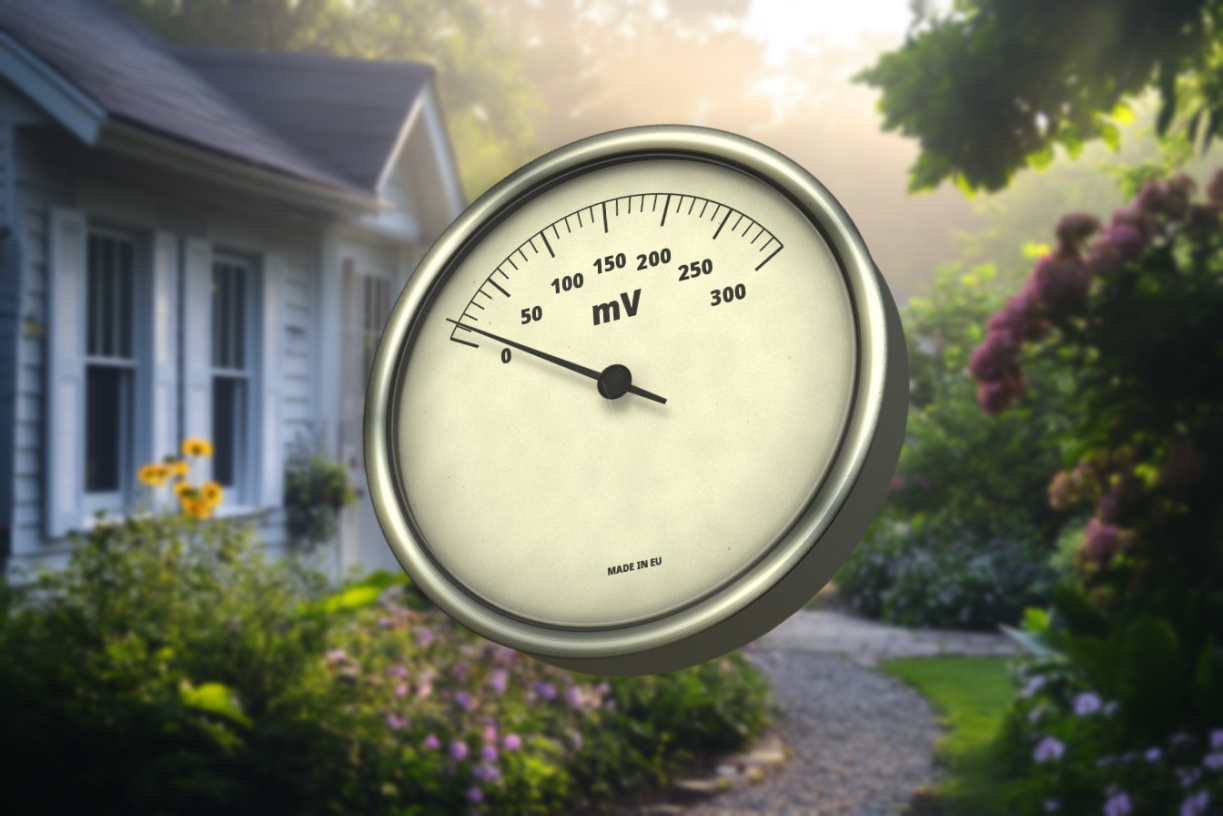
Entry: 10 mV
